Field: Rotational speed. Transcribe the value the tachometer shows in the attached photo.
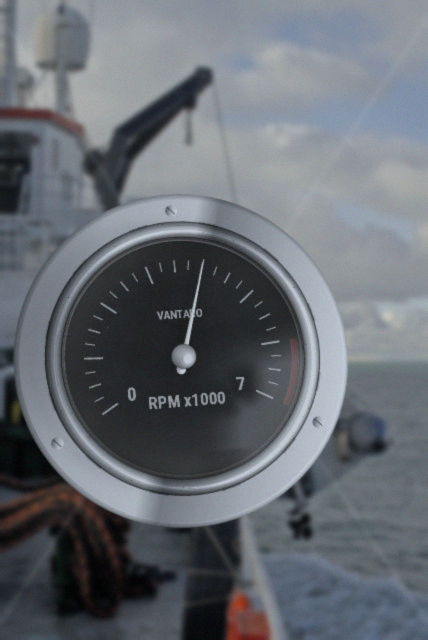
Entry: 4000 rpm
